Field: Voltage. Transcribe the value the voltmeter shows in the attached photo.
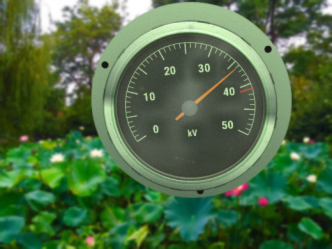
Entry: 36 kV
